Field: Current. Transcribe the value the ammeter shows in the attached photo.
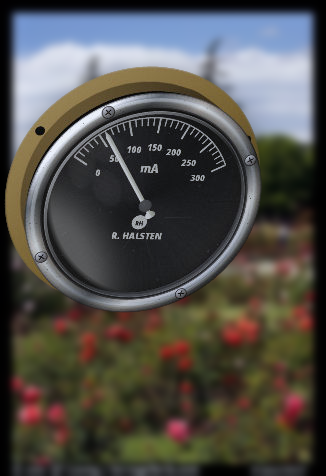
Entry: 60 mA
